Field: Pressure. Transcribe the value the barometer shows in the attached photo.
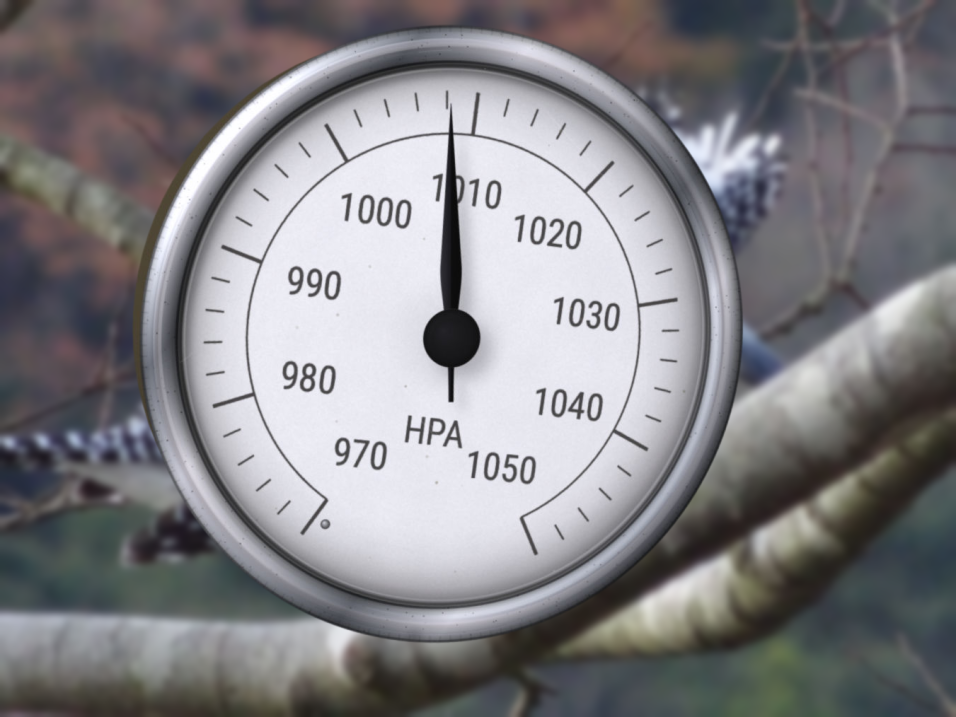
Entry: 1008 hPa
